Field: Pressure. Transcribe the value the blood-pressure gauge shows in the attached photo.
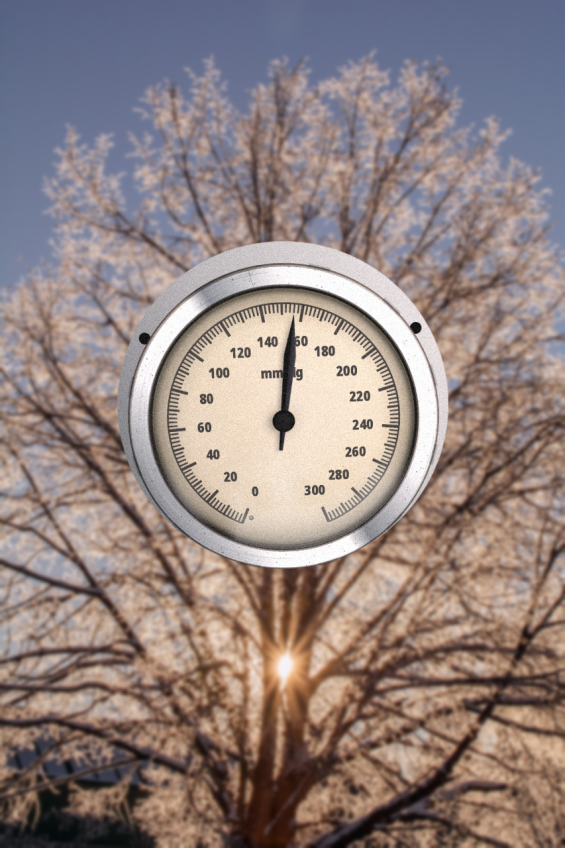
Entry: 156 mmHg
